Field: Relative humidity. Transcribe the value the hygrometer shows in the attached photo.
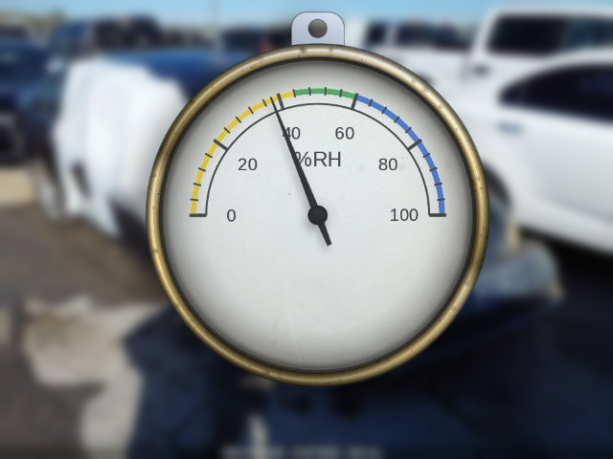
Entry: 38 %
